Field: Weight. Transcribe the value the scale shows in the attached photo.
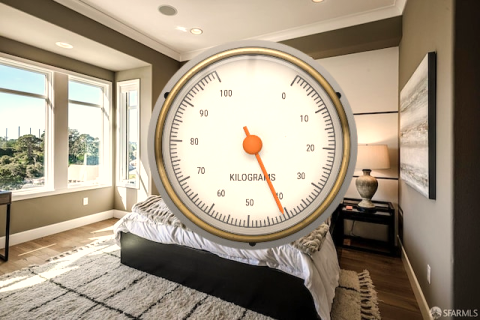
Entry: 41 kg
